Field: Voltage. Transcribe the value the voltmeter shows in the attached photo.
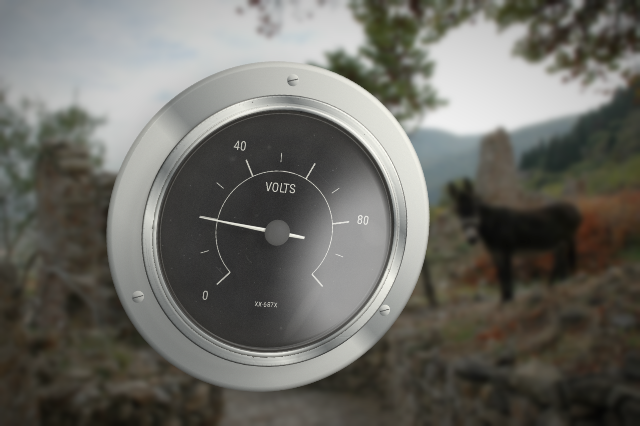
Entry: 20 V
